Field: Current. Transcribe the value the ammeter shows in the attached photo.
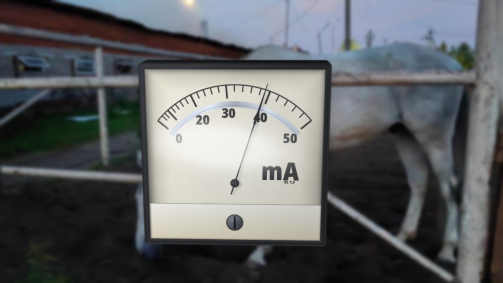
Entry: 39 mA
